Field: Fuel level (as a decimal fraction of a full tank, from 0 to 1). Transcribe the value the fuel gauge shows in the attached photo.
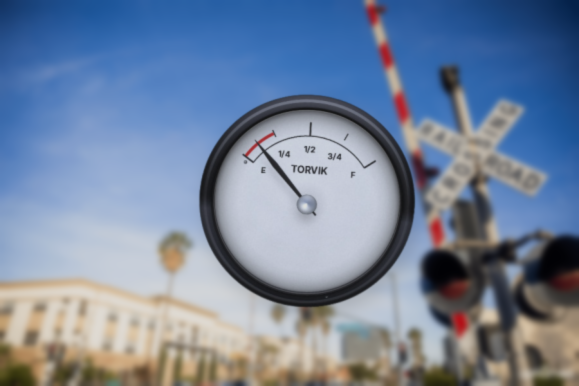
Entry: 0.125
